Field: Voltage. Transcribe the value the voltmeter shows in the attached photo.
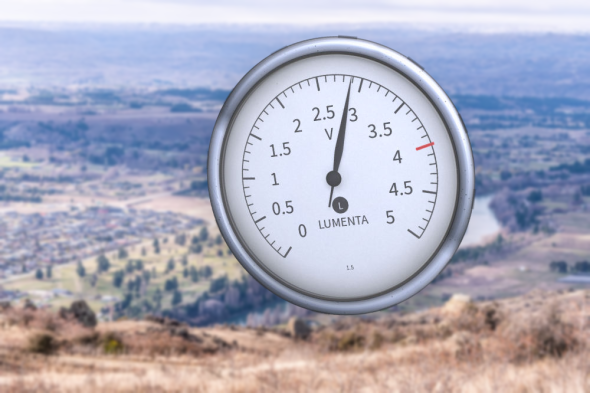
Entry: 2.9 V
